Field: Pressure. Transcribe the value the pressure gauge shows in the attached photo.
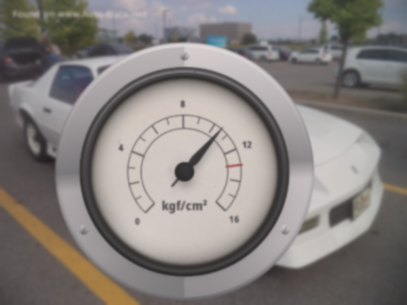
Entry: 10.5 kg/cm²
